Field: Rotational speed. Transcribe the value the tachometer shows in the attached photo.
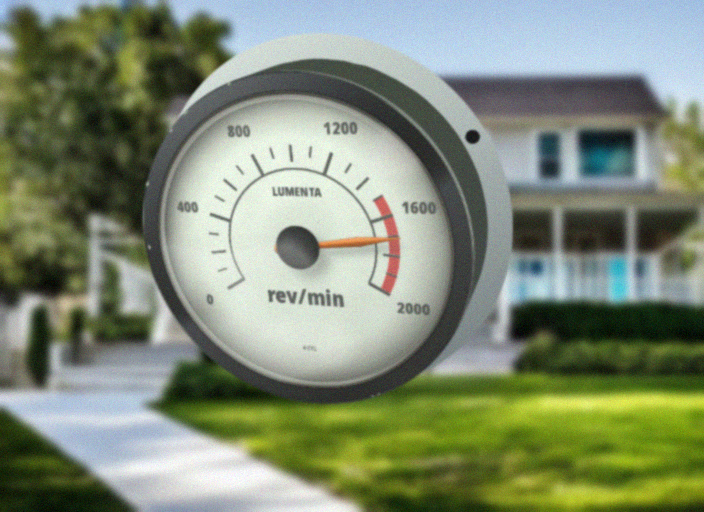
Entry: 1700 rpm
